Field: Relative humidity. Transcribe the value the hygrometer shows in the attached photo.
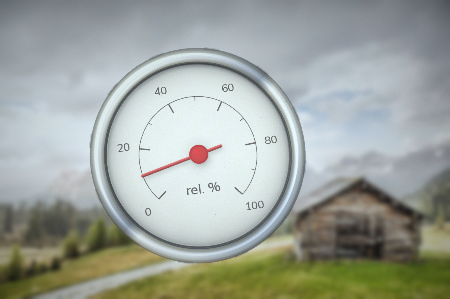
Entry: 10 %
